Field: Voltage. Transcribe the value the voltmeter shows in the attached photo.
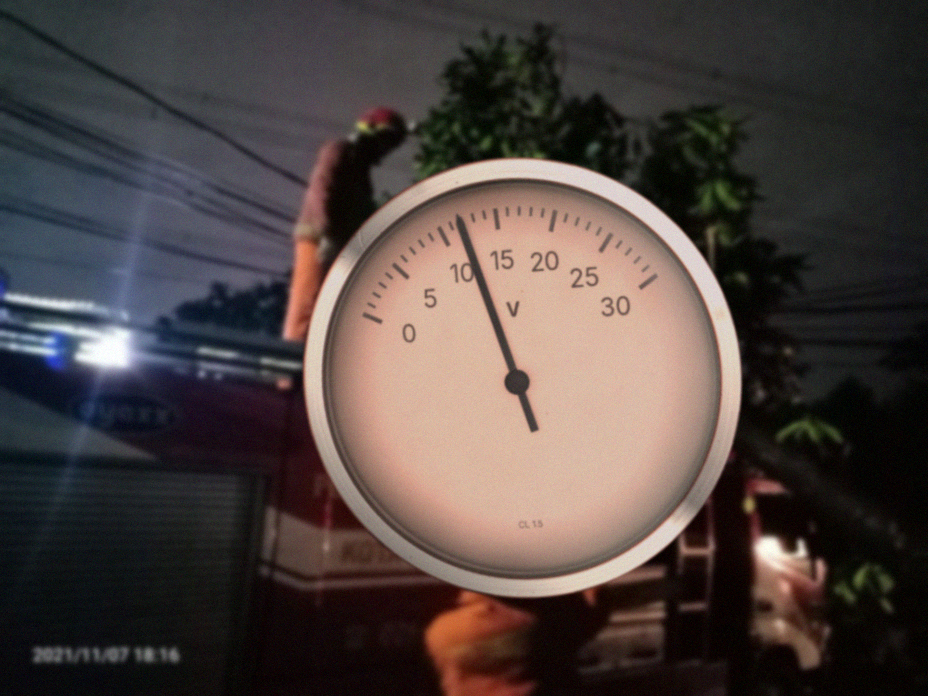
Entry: 12 V
